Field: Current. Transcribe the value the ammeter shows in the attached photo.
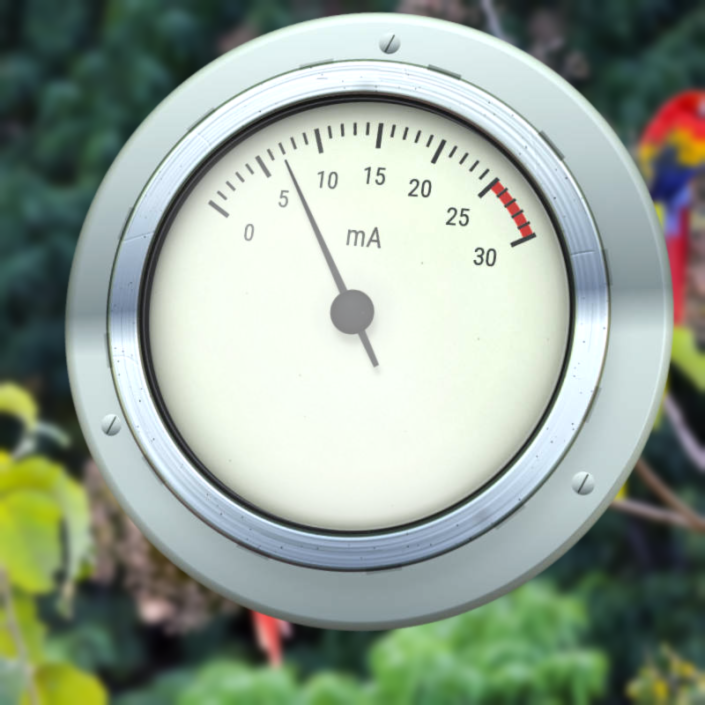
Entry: 7 mA
